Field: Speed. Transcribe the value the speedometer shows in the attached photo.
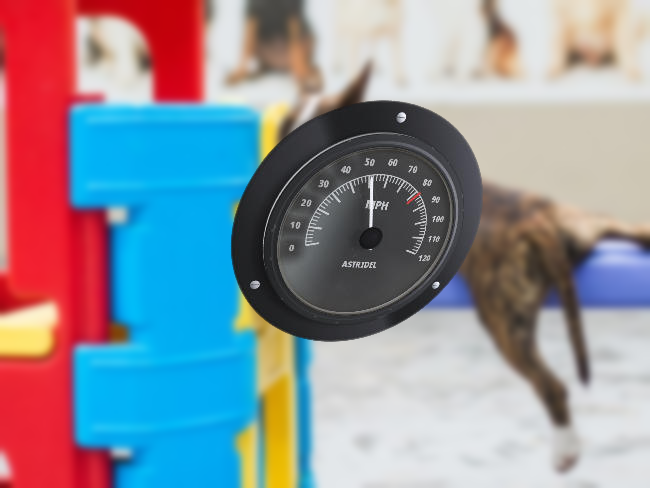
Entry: 50 mph
